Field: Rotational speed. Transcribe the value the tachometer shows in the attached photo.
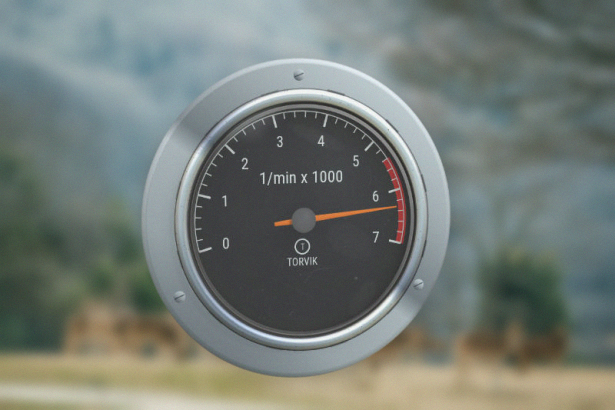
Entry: 6300 rpm
